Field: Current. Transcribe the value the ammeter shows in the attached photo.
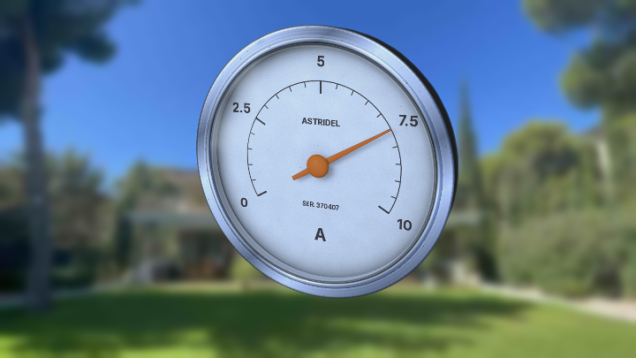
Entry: 7.5 A
